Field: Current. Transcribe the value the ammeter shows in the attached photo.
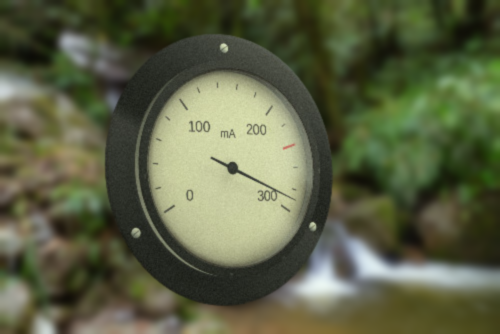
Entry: 290 mA
